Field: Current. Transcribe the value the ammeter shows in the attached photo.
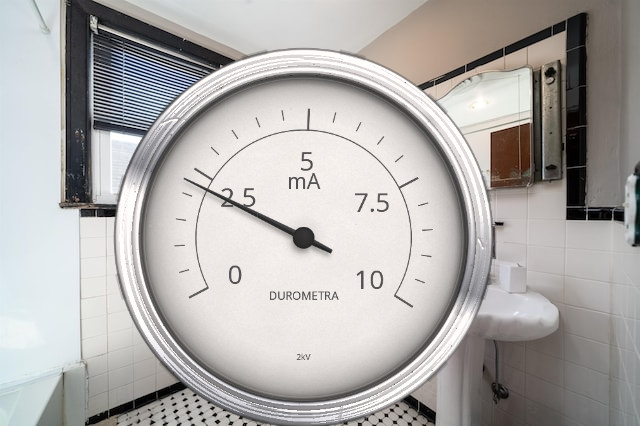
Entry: 2.25 mA
